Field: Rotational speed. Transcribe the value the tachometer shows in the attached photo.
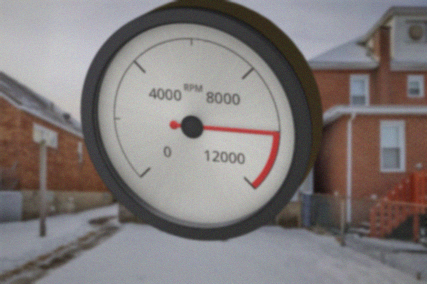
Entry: 10000 rpm
